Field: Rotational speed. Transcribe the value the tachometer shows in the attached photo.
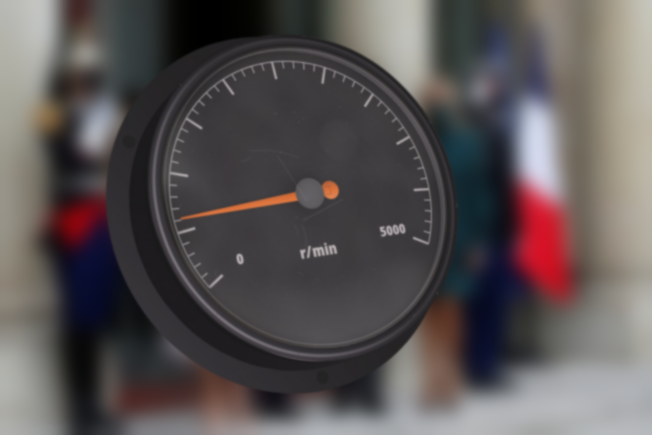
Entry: 600 rpm
